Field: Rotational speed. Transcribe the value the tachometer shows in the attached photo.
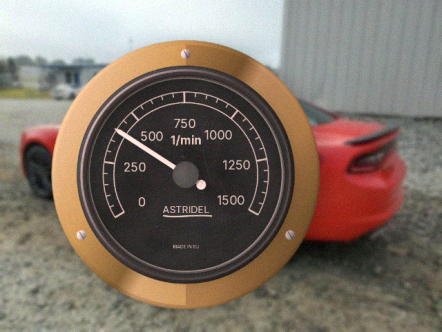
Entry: 400 rpm
